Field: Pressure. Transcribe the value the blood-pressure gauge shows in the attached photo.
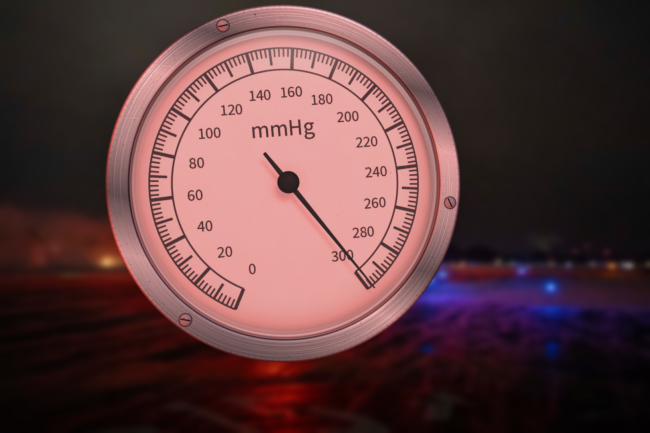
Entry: 298 mmHg
